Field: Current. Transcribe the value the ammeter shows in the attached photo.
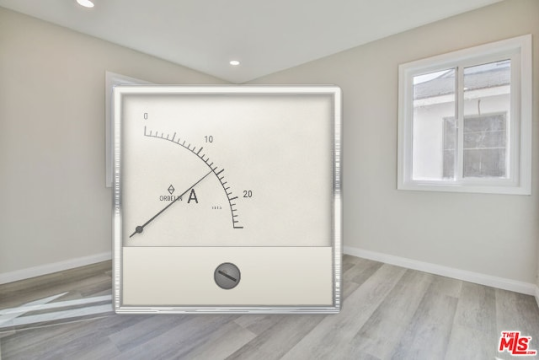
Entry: 14 A
